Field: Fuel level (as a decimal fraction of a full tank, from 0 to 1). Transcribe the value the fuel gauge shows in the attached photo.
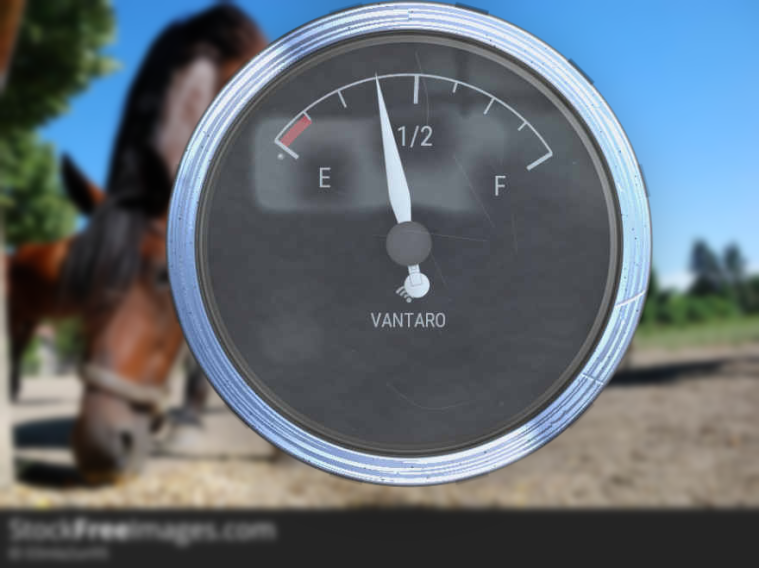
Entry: 0.375
